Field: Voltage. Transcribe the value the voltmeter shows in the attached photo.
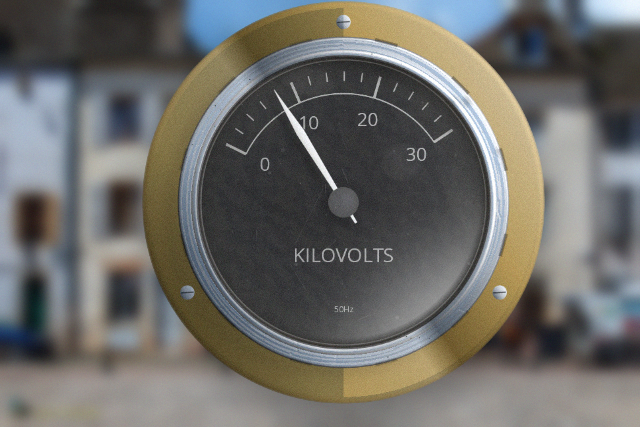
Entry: 8 kV
